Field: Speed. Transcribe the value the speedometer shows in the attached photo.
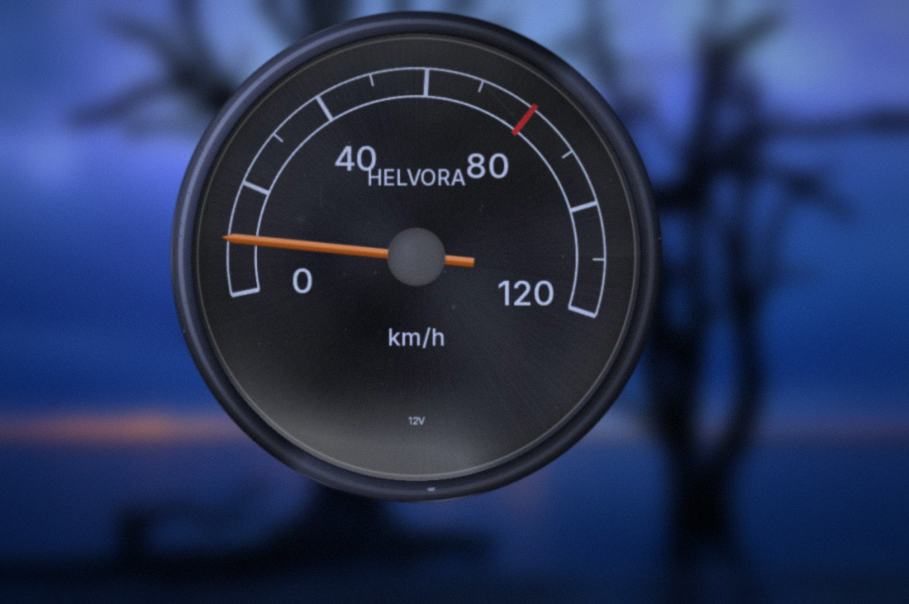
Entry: 10 km/h
